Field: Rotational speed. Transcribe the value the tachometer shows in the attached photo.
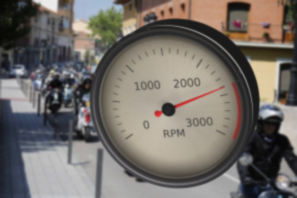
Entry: 2400 rpm
